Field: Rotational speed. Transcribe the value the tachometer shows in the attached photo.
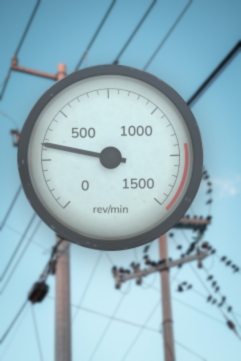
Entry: 325 rpm
